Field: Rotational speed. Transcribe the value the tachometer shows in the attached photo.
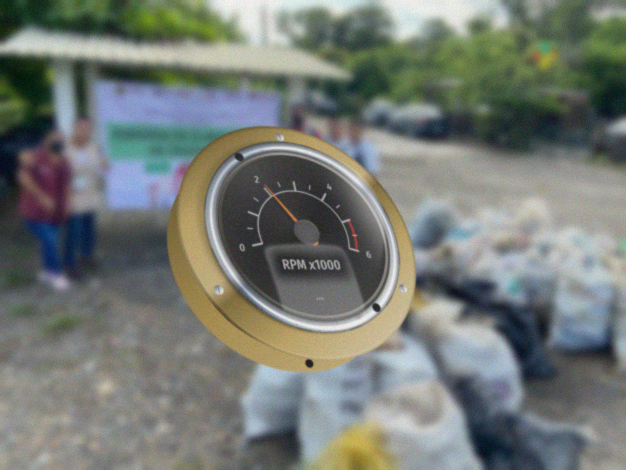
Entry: 2000 rpm
